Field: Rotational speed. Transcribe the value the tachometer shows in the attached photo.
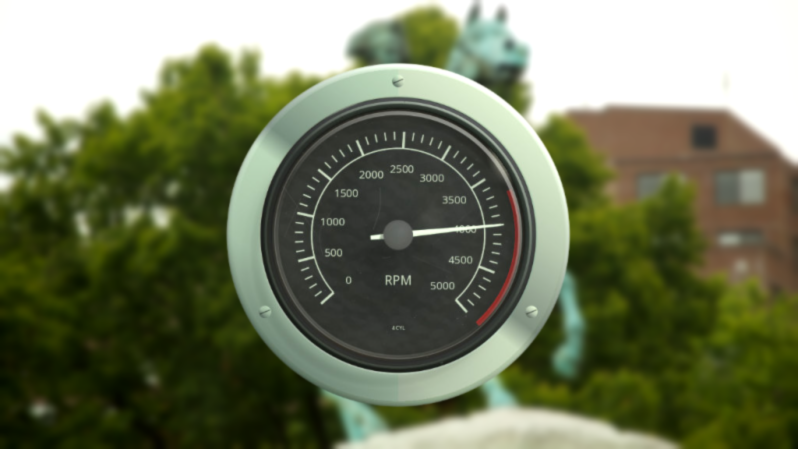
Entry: 4000 rpm
